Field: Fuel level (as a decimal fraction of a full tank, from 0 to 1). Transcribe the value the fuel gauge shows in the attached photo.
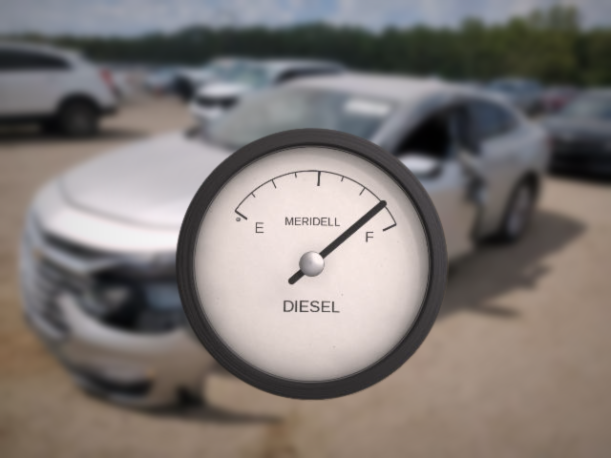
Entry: 0.875
